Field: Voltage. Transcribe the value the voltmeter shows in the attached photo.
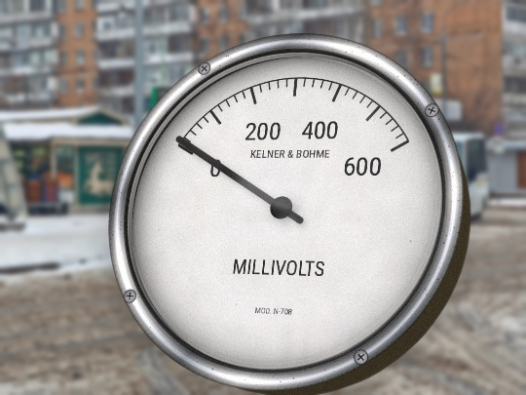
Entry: 10 mV
